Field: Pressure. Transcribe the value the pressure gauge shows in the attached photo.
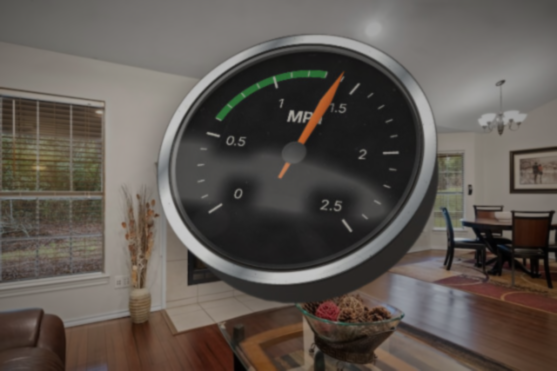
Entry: 1.4 MPa
